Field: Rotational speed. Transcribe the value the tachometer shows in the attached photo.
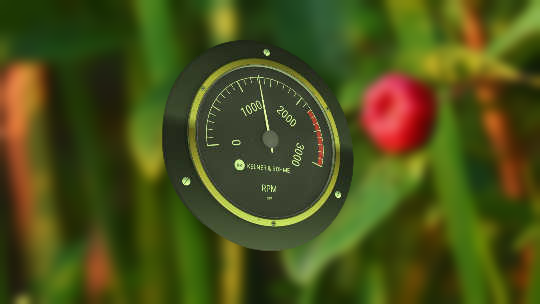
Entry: 1300 rpm
